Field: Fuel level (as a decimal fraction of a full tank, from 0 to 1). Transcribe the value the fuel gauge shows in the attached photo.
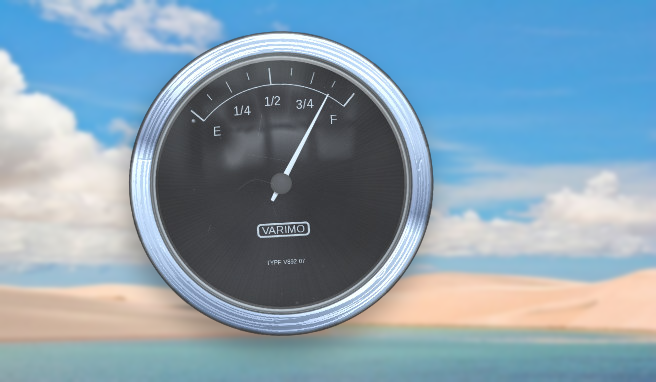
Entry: 0.875
